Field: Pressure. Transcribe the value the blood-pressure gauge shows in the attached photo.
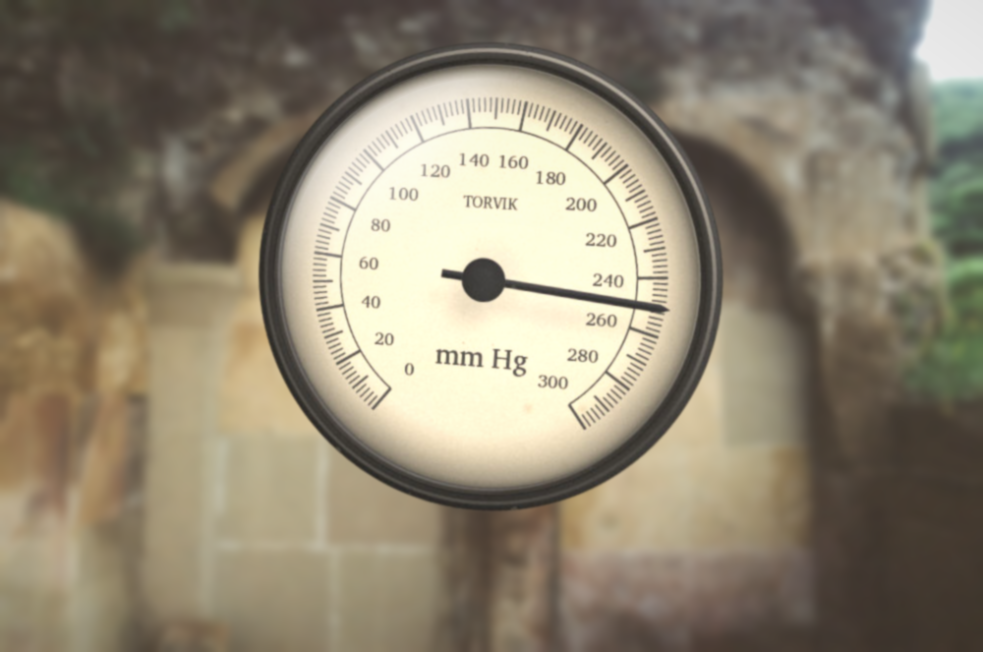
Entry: 250 mmHg
